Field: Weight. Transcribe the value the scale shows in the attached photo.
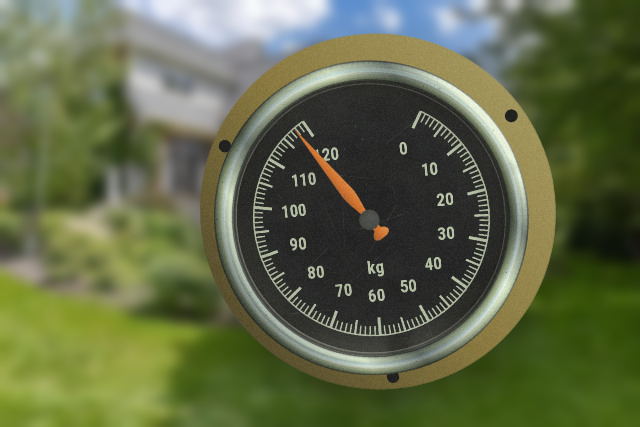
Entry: 118 kg
